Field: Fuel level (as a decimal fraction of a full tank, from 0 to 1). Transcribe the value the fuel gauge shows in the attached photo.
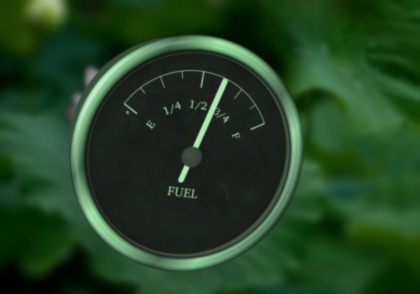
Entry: 0.625
